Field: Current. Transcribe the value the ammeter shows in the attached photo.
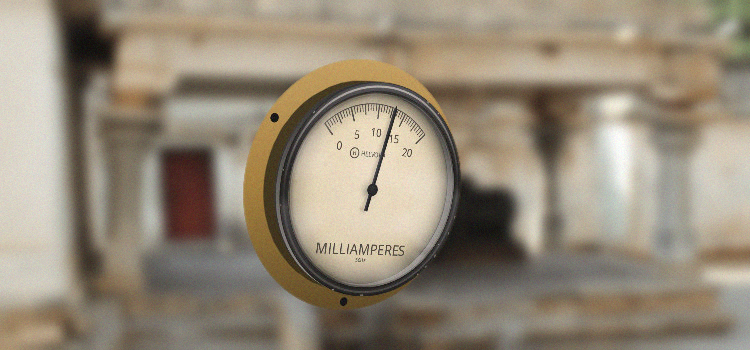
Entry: 12.5 mA
